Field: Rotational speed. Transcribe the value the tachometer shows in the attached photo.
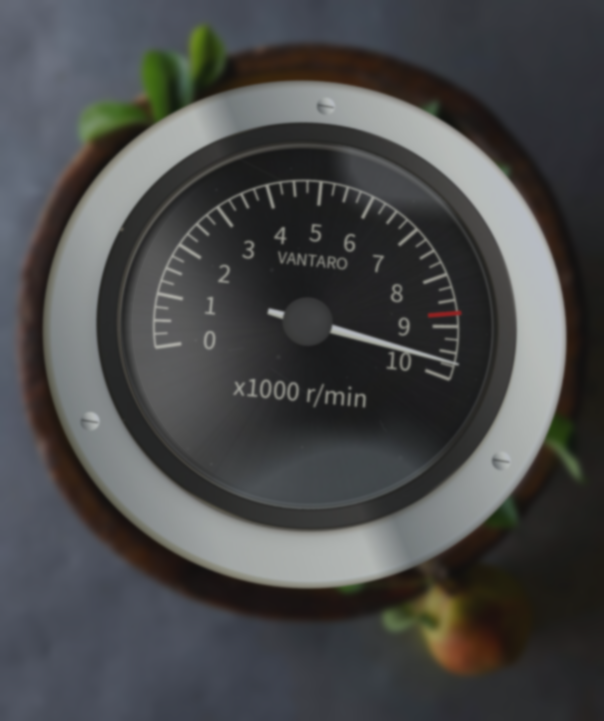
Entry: 9750 rpm
